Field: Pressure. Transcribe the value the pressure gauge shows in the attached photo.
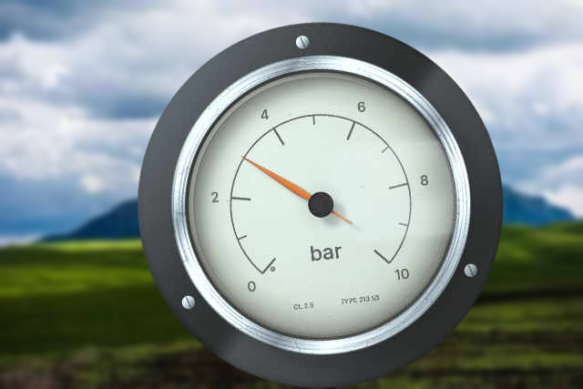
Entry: 3 bar
